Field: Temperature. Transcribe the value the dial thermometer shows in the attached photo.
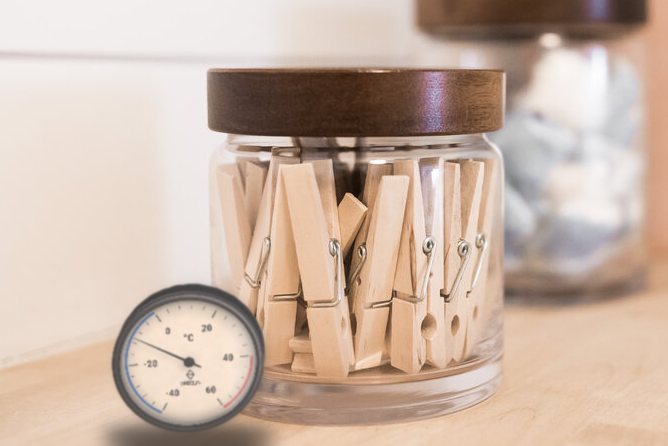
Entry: -10 °C
